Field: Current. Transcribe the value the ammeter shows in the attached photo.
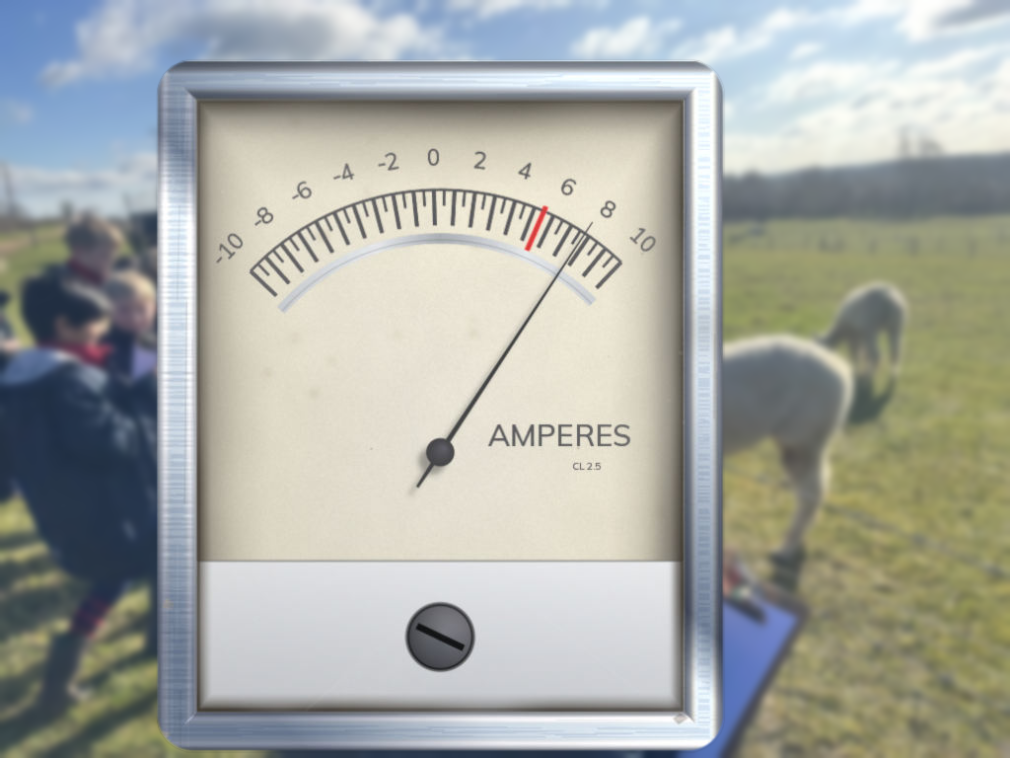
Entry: 7.75 A
